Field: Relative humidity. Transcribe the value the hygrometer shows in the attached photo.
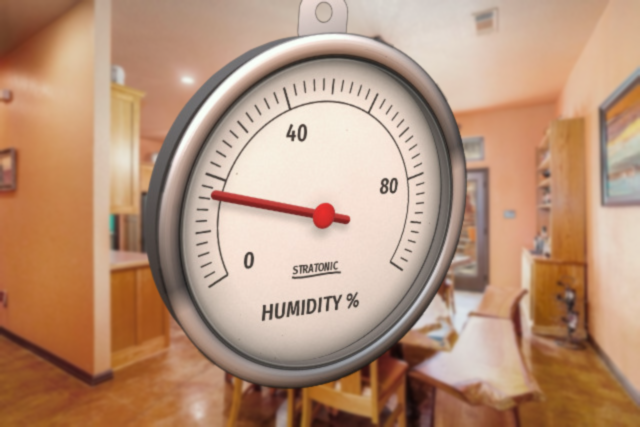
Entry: 17 %
